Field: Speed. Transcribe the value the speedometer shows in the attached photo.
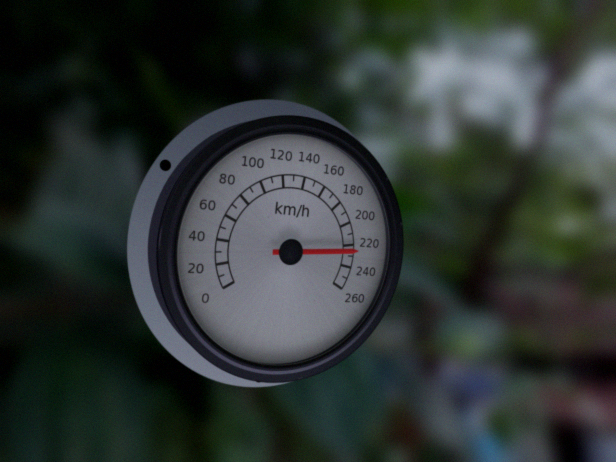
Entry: 225 km/h
